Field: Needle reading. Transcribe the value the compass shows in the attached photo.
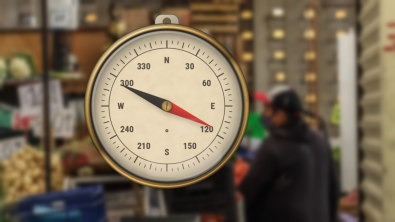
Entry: 115 °
